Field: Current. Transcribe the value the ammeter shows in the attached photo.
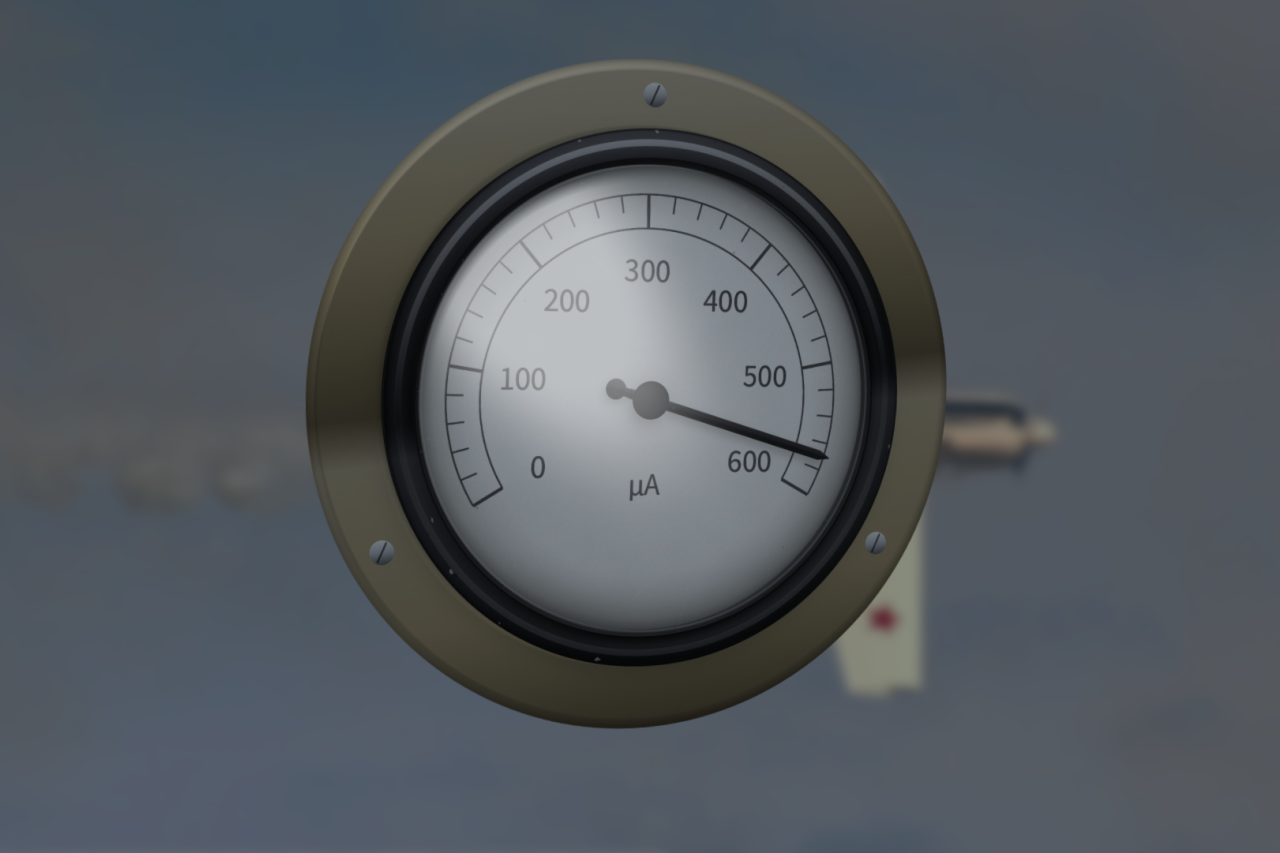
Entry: 570 µA
